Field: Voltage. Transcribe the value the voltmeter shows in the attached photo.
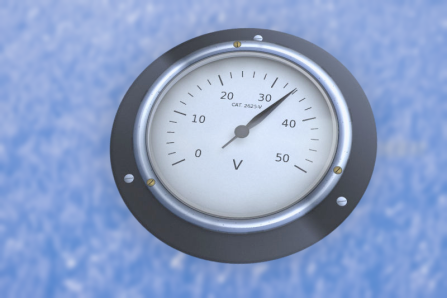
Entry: 34 V
